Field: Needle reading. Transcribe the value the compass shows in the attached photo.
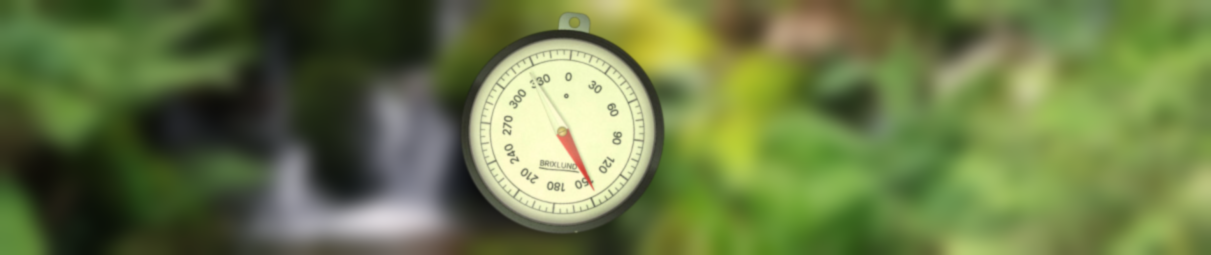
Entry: 145 °
